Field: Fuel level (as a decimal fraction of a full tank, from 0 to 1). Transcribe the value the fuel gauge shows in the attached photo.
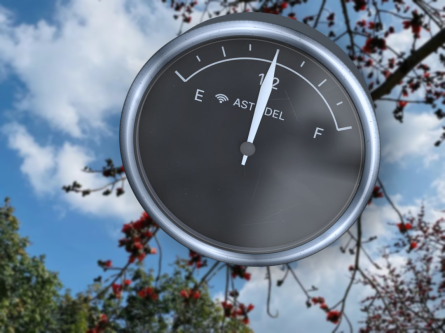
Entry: 0.5
